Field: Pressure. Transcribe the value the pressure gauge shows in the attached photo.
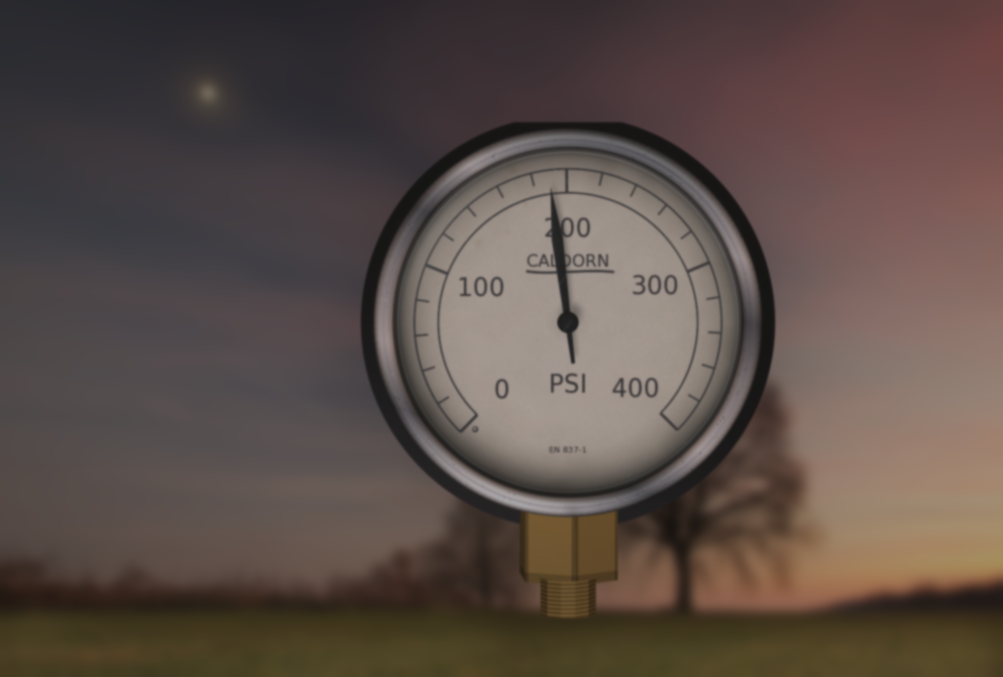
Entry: 190 psi
